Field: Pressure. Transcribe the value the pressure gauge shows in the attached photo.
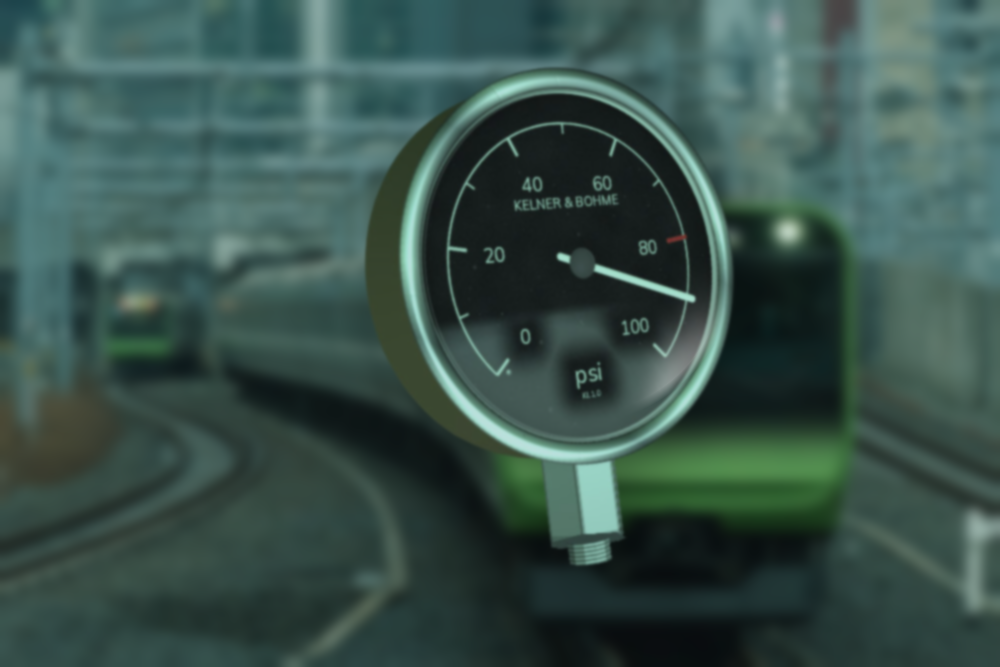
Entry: 90 psi
